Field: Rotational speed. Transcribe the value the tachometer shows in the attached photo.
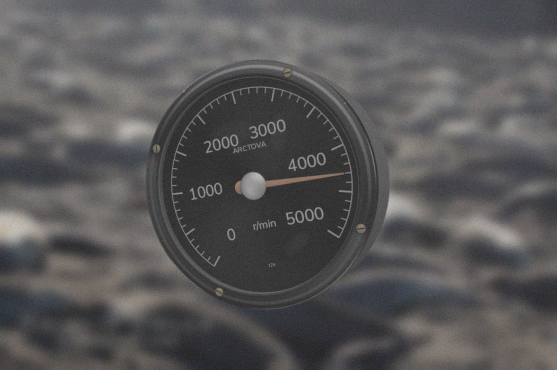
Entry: 4300 rpm
